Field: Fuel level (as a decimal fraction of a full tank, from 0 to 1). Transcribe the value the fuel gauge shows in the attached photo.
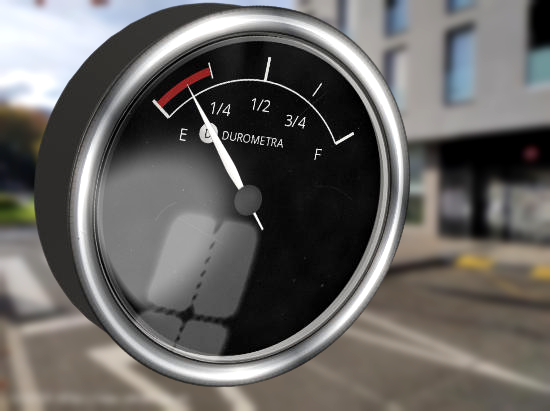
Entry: 0.125
